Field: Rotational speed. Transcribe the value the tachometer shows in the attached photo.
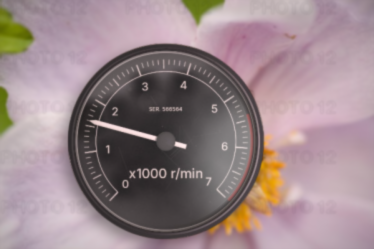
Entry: 1600 rpm
